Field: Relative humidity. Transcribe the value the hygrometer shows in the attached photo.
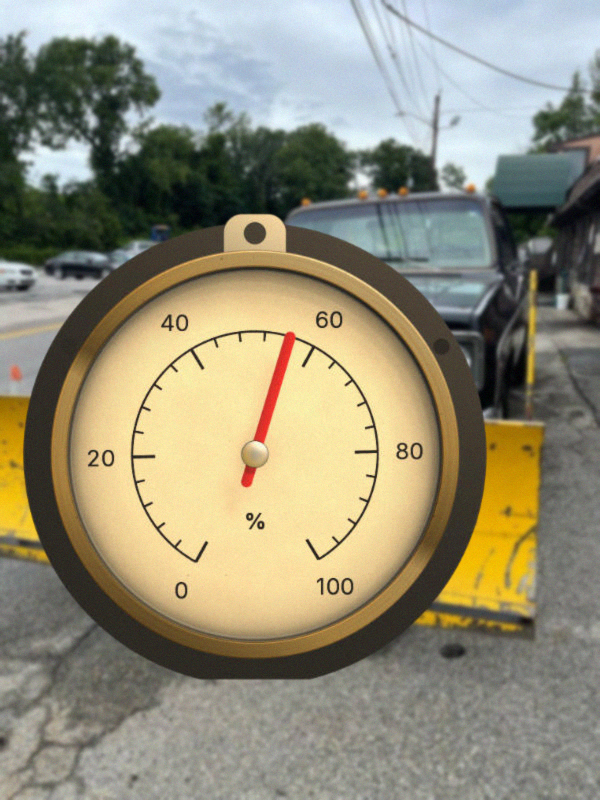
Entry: 56 %
